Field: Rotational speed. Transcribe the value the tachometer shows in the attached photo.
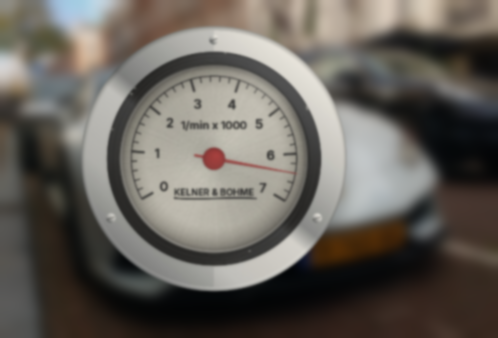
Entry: 6400 rpm
